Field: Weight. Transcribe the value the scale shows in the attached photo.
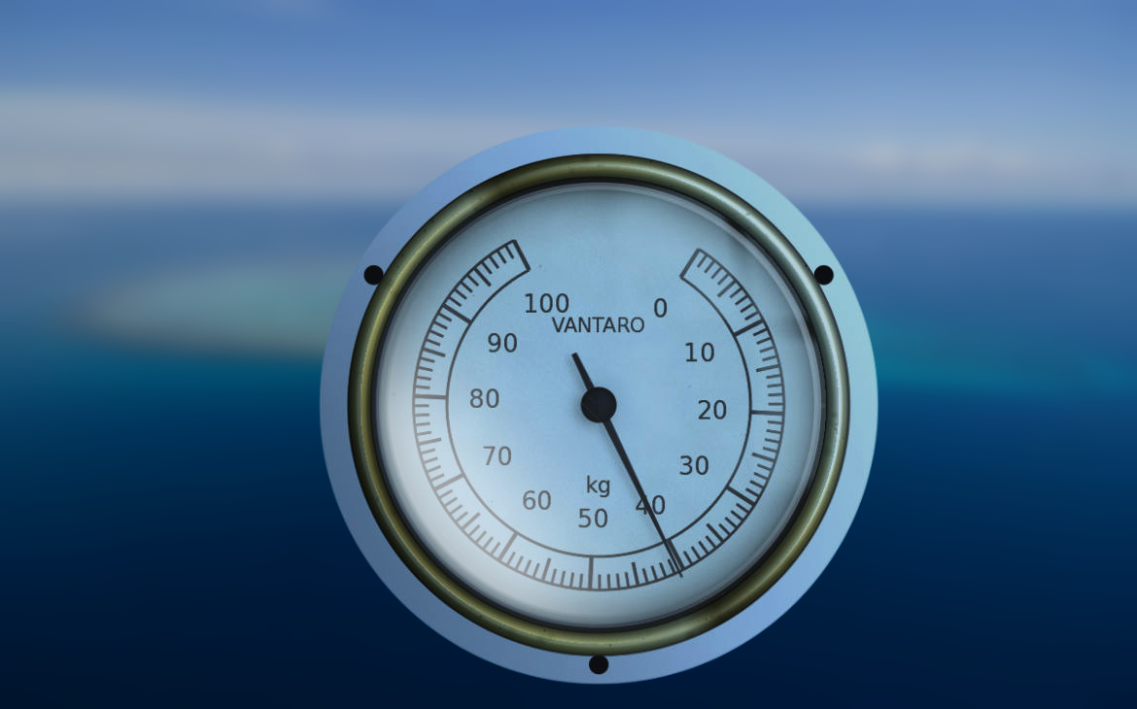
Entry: 40.5 kg
